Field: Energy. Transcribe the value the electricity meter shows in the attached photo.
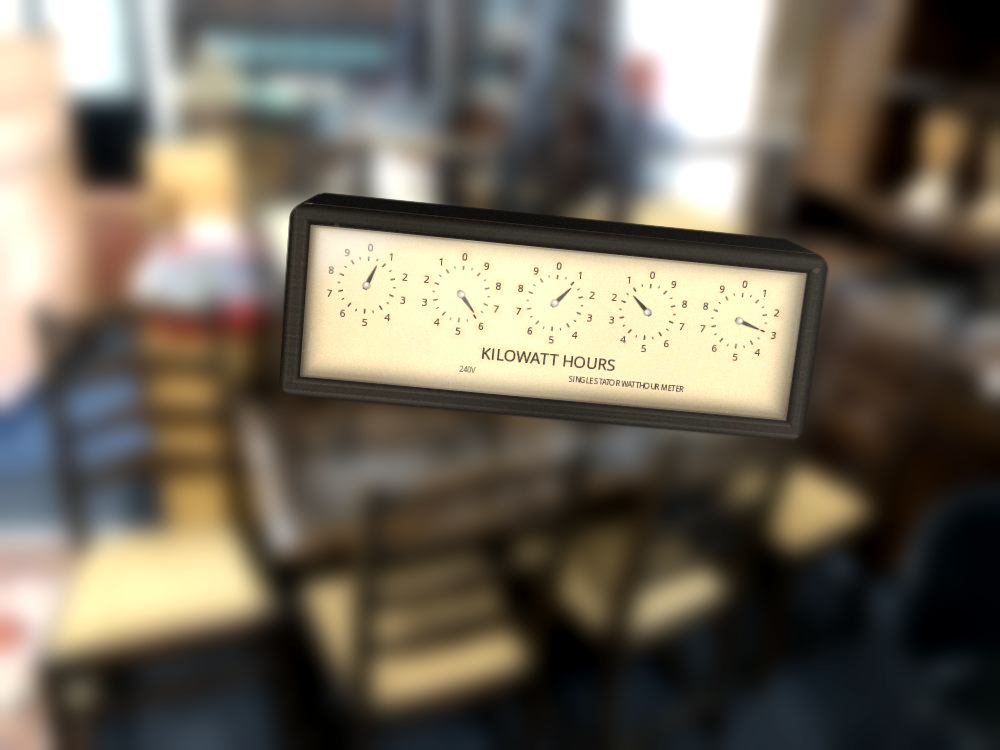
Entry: 6113 kWh
